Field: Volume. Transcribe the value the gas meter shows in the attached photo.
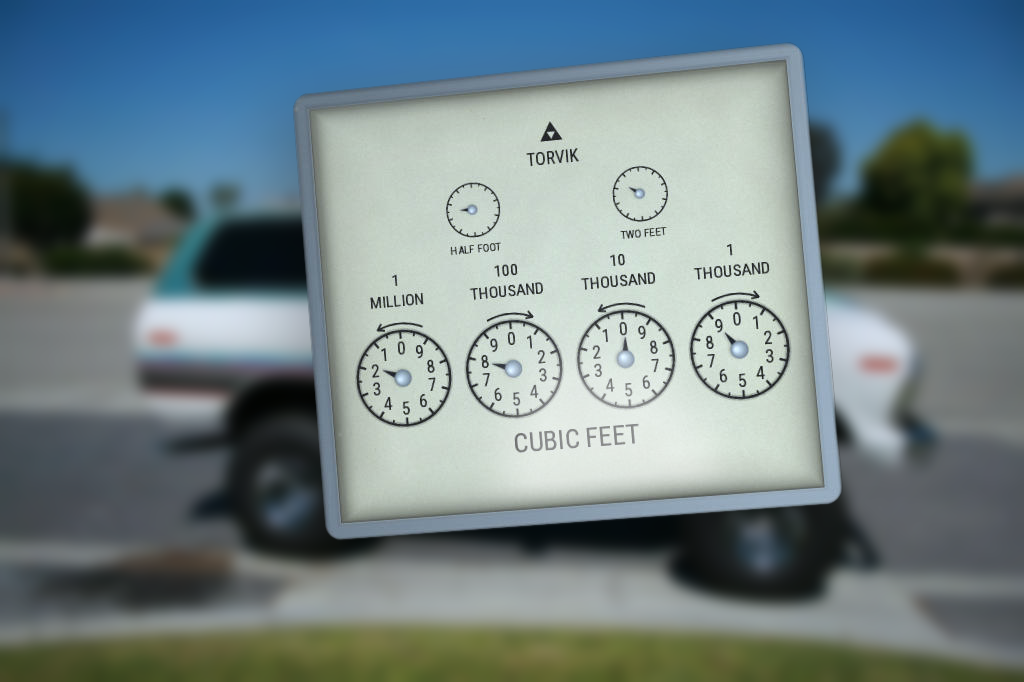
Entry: 179900 ft³
